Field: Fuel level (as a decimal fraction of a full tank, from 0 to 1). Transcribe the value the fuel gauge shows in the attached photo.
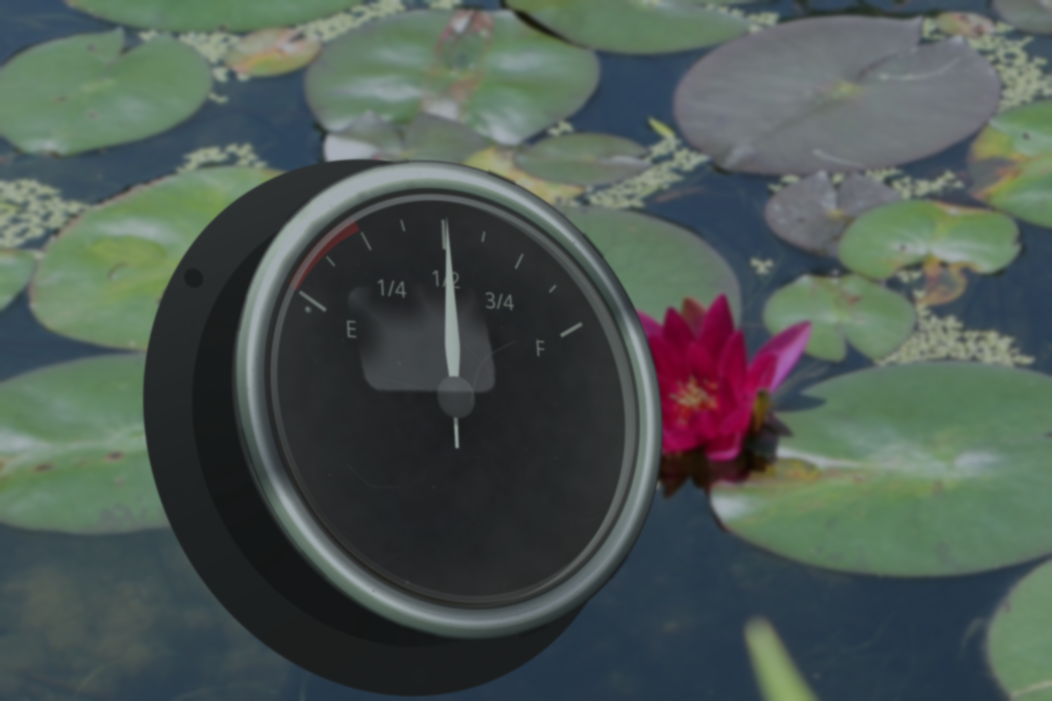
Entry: 0.5
